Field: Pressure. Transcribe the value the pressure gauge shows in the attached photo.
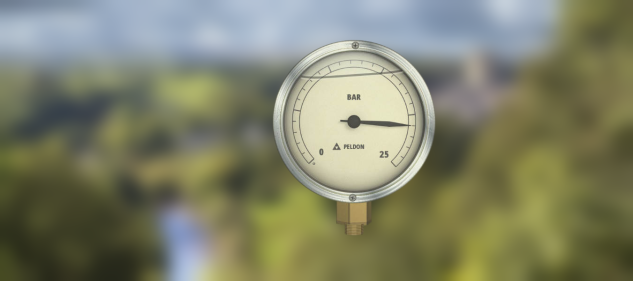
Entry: 21 bar
